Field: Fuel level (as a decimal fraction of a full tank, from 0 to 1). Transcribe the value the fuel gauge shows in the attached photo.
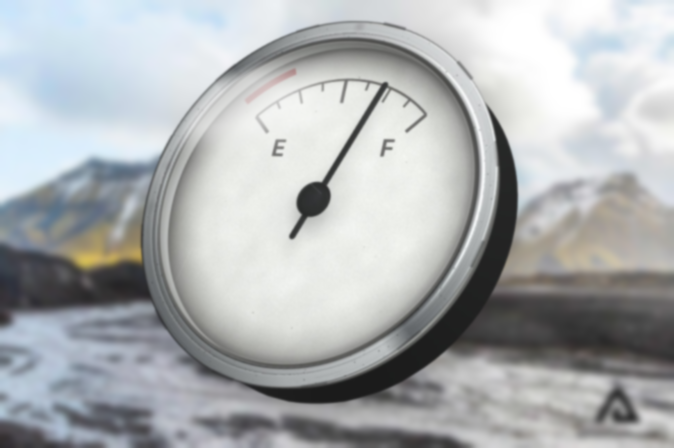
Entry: 0.75
